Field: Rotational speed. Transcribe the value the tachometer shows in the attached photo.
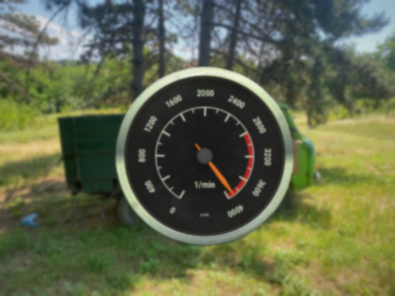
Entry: 3900 rpm
